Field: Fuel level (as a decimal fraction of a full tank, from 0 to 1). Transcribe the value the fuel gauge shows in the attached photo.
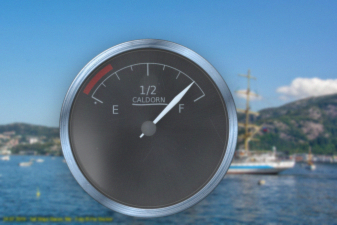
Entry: 0.875
